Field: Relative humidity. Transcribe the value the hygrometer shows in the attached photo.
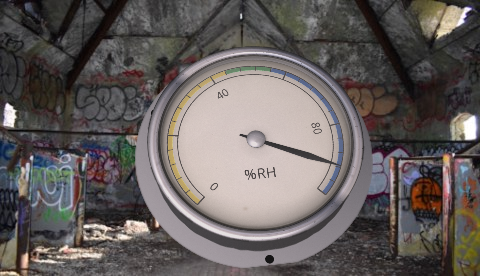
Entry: 92 %
